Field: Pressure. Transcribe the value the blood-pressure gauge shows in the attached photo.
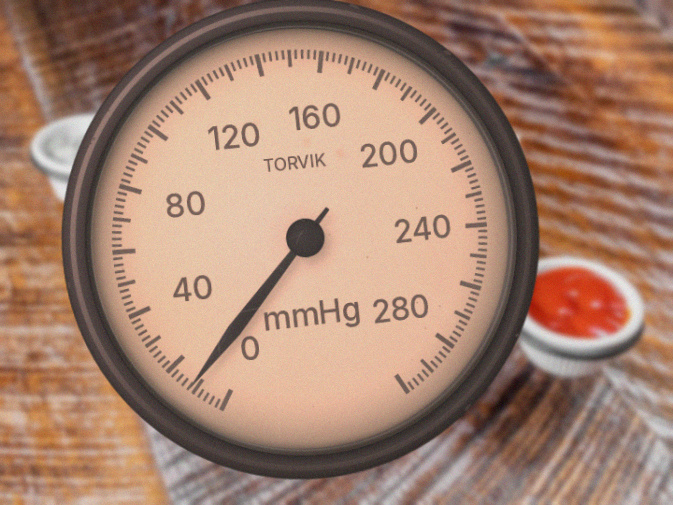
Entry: 12 mmHg
